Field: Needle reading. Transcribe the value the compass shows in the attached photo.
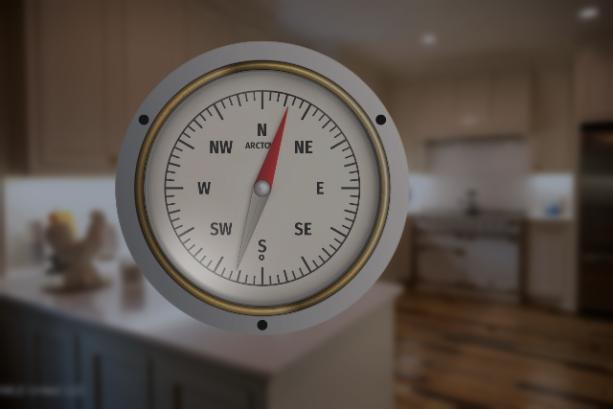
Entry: 17.5 °
